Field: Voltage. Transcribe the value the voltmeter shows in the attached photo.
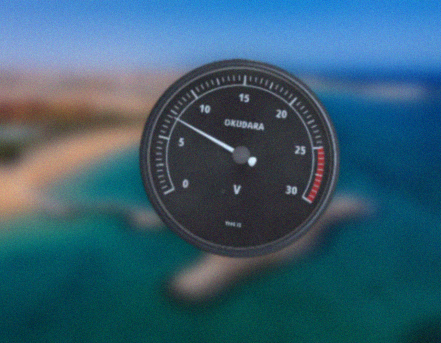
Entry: 7 V
